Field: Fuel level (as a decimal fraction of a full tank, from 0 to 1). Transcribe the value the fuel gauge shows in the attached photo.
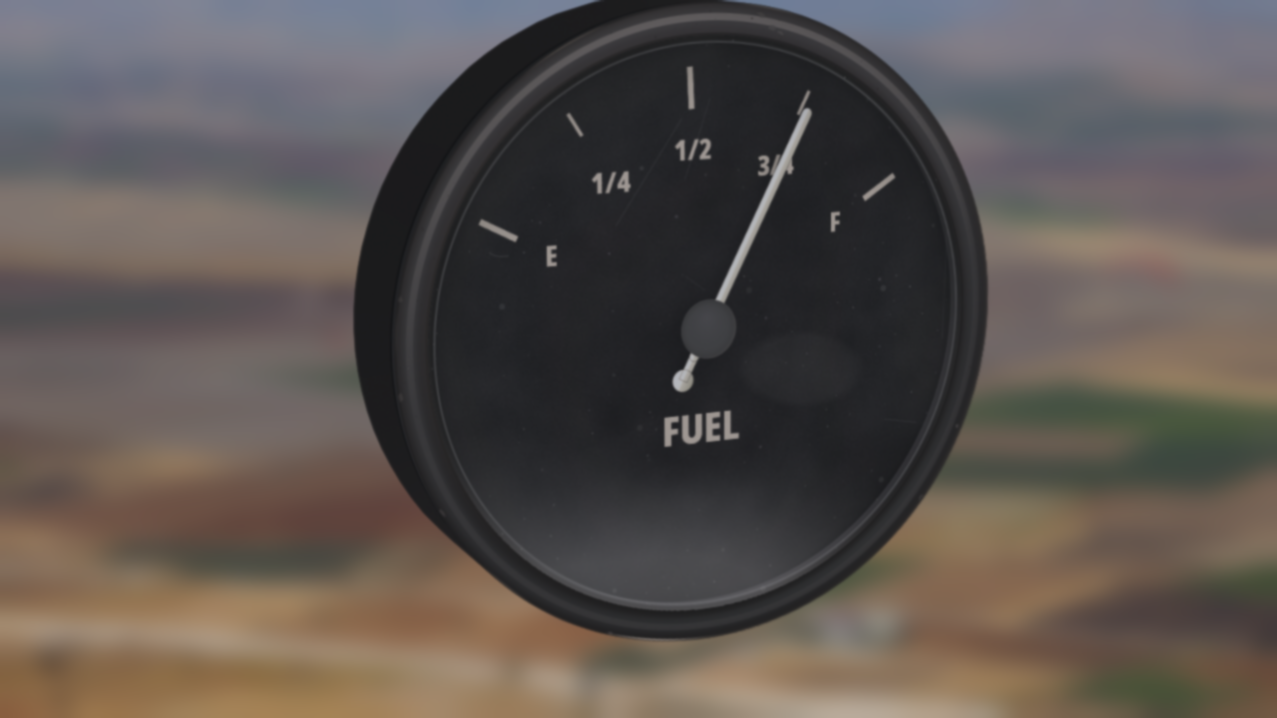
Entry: 0.75
